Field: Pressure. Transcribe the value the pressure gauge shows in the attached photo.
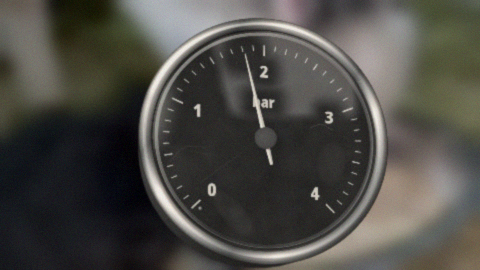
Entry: 1.8 bar
